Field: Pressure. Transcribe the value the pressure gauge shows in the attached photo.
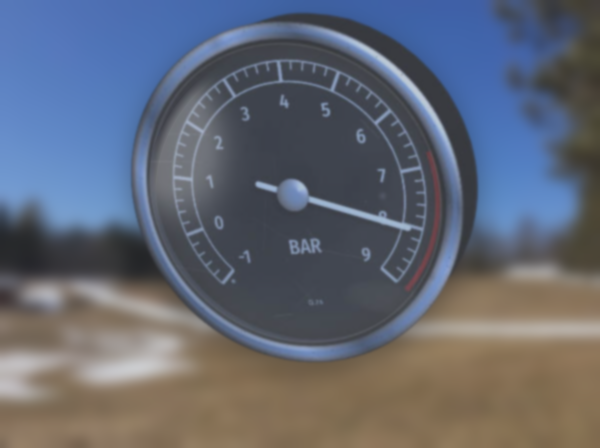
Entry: 8 bar
